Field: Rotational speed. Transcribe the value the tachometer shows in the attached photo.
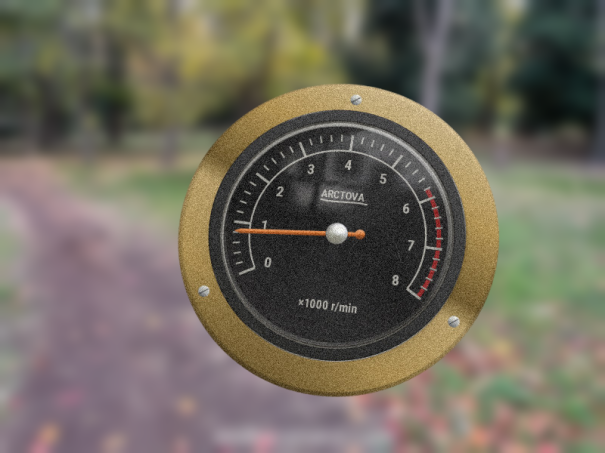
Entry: 800 rpm
